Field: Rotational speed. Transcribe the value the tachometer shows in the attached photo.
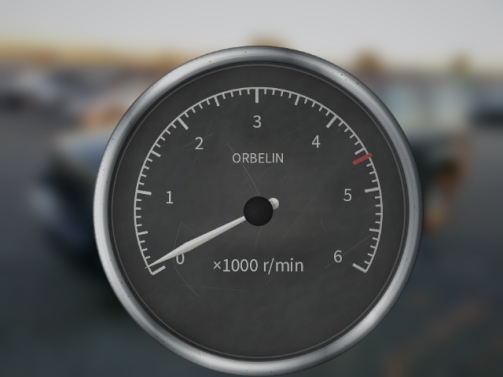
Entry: 100 rpm
